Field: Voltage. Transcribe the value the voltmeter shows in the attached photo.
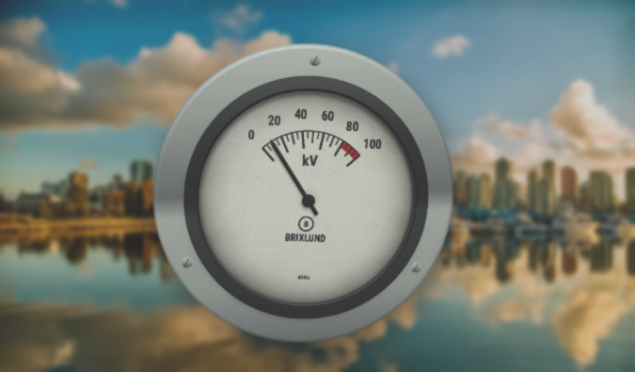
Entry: 10 kV
